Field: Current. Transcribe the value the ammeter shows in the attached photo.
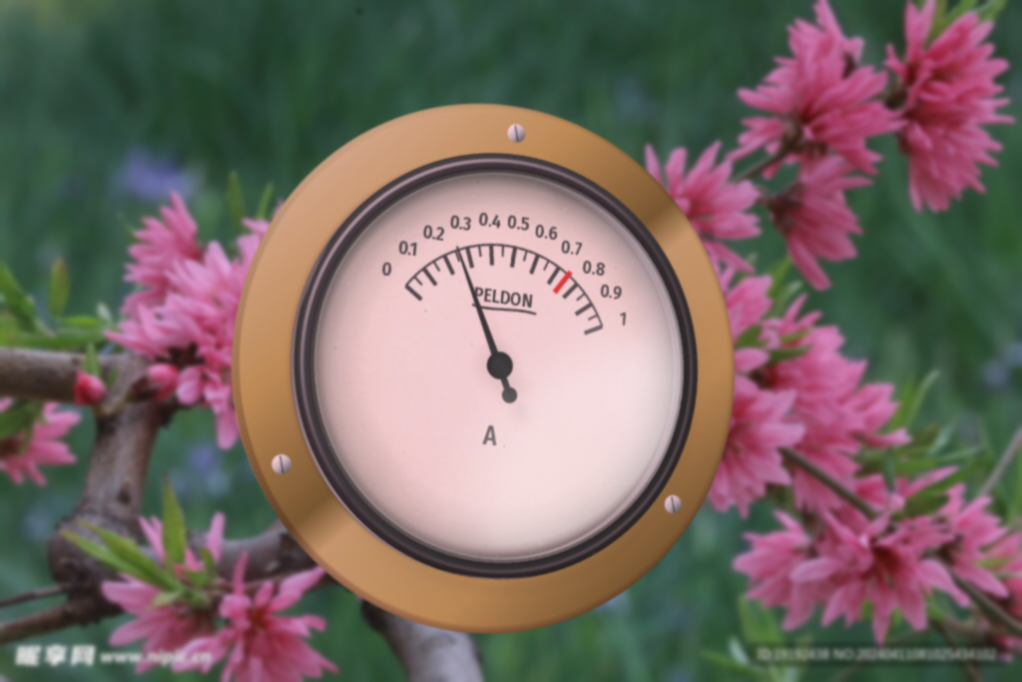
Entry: 0.25 A
